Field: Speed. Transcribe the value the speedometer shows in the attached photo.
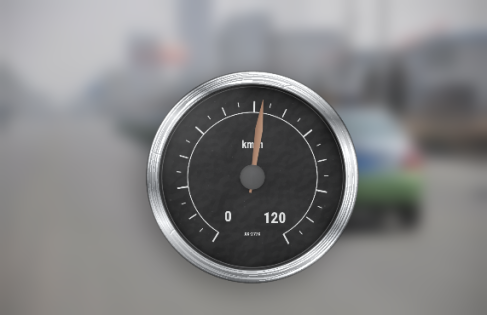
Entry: 62.5 km/h
